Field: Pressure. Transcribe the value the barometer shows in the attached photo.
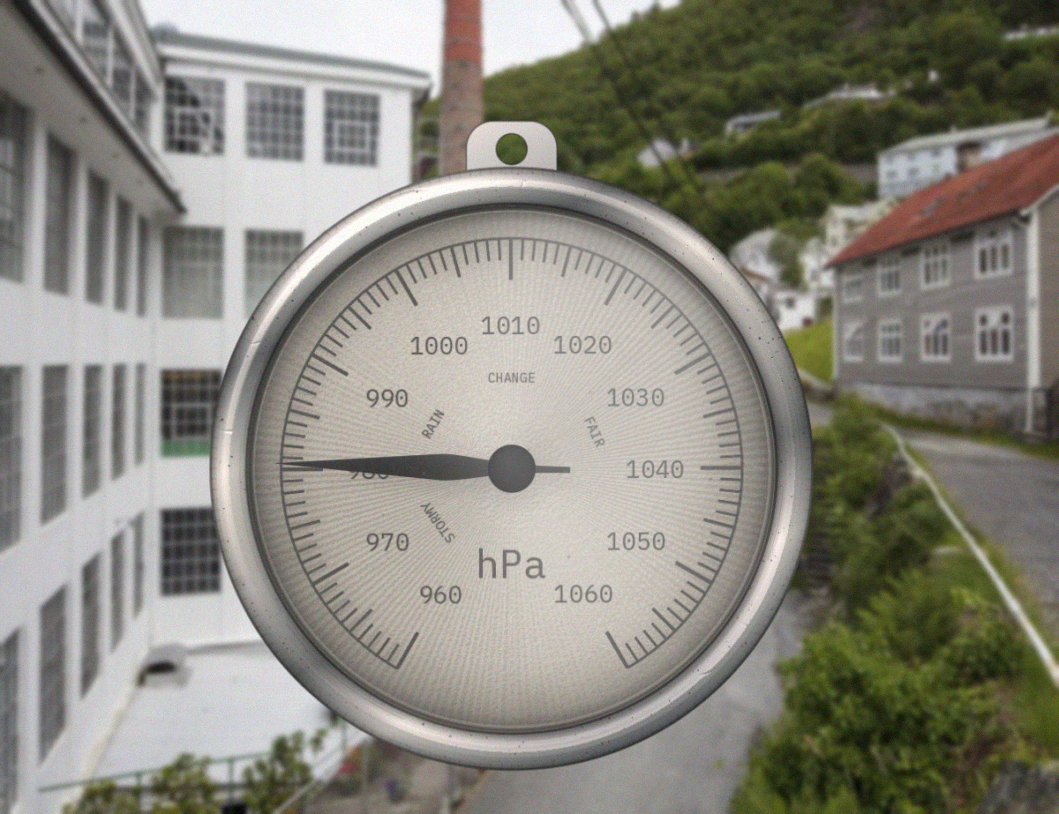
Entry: 980.5 hPa
